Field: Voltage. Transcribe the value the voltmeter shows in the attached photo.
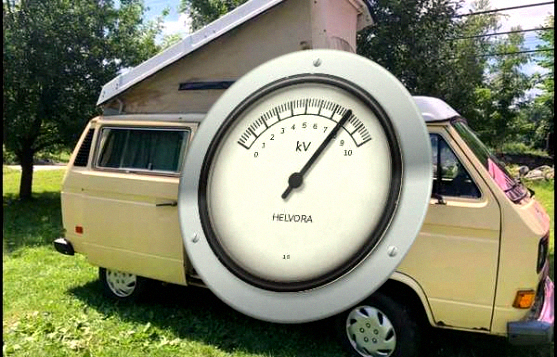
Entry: 8 kV
